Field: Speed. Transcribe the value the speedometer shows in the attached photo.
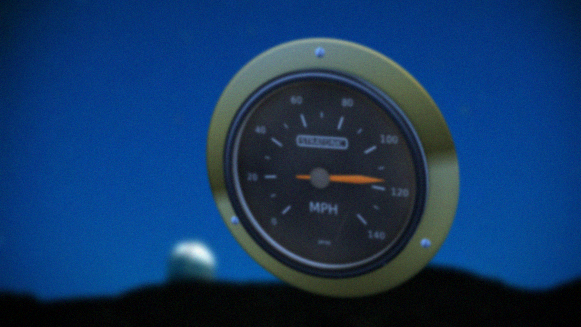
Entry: 115 mph
